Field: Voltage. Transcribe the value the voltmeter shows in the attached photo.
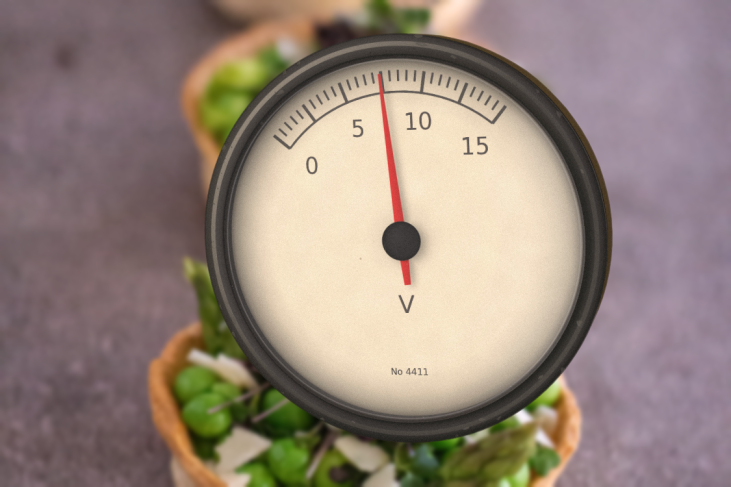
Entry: 7.5 V
